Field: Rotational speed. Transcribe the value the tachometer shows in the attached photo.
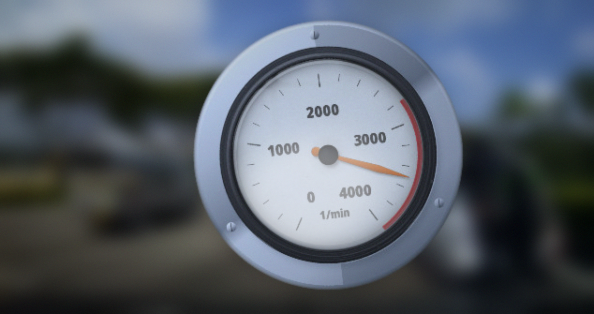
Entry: 3500 rpm
